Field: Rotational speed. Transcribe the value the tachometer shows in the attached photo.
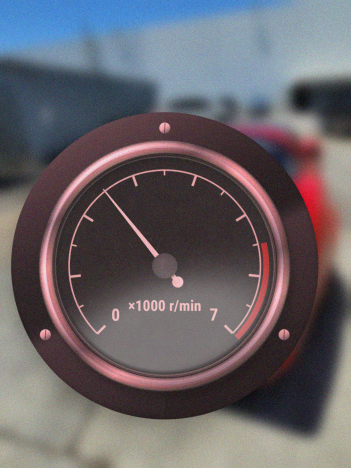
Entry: 2500 rpm
